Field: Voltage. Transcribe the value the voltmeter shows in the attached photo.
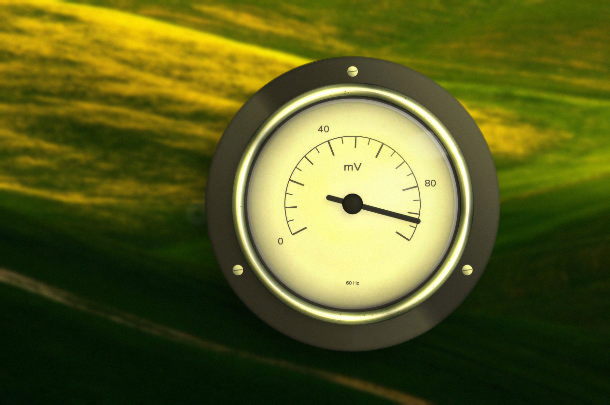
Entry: 92.5 mV
